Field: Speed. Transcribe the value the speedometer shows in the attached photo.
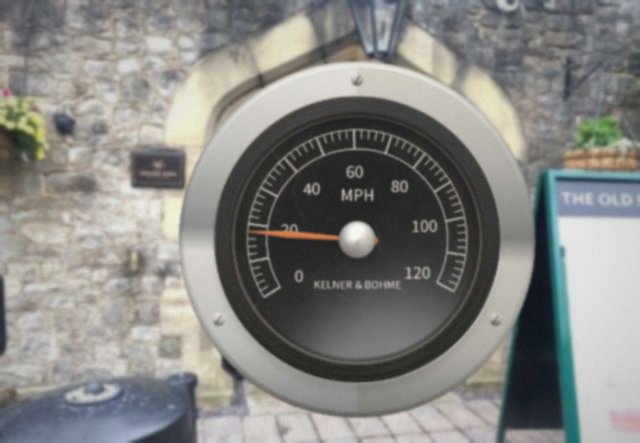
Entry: 18 mph
